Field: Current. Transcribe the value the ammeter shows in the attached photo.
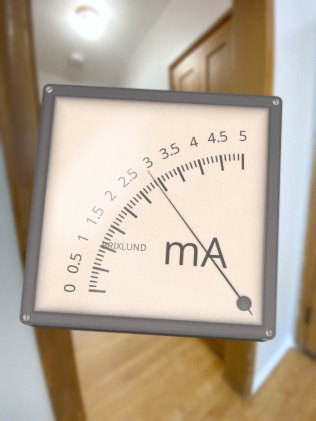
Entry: 2.9 mA
